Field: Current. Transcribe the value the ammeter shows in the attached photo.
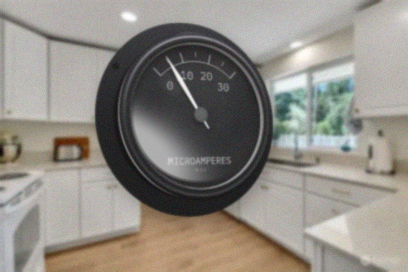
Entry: 5 µA
